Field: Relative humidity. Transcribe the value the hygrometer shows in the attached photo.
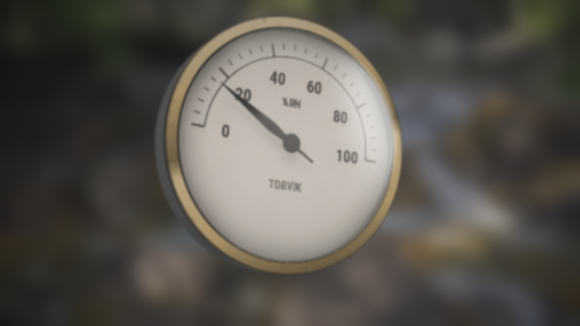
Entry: 16 %
